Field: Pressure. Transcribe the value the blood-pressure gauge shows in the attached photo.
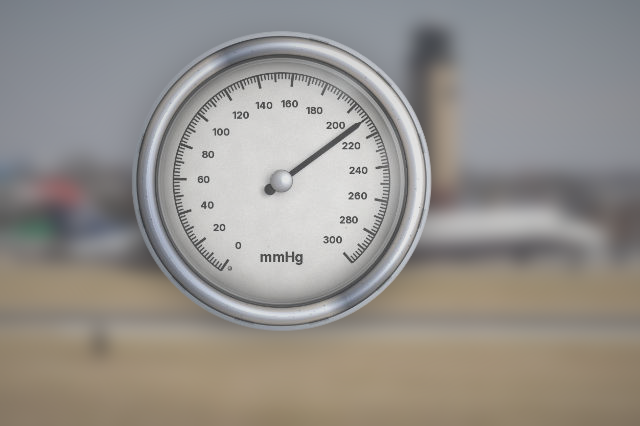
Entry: 210 mmHg
